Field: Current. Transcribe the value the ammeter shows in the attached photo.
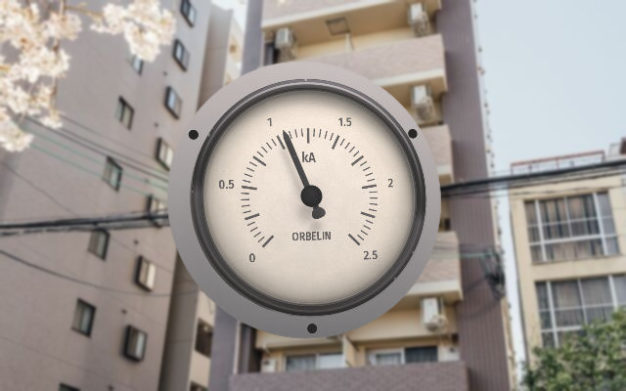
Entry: 1.05 kA
